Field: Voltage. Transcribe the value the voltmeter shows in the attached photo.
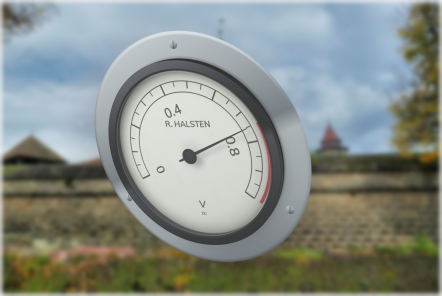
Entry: 0.75 V
